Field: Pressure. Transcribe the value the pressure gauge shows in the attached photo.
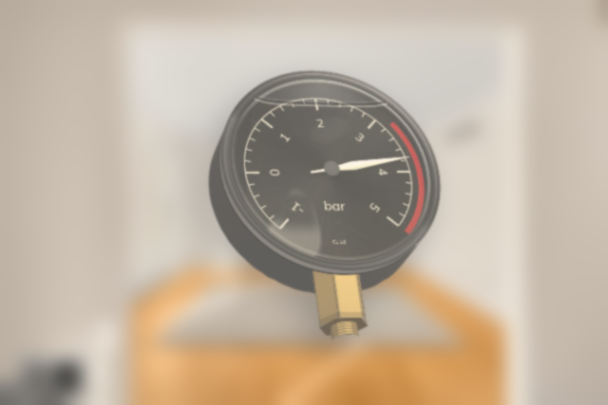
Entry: 3.8 bar
